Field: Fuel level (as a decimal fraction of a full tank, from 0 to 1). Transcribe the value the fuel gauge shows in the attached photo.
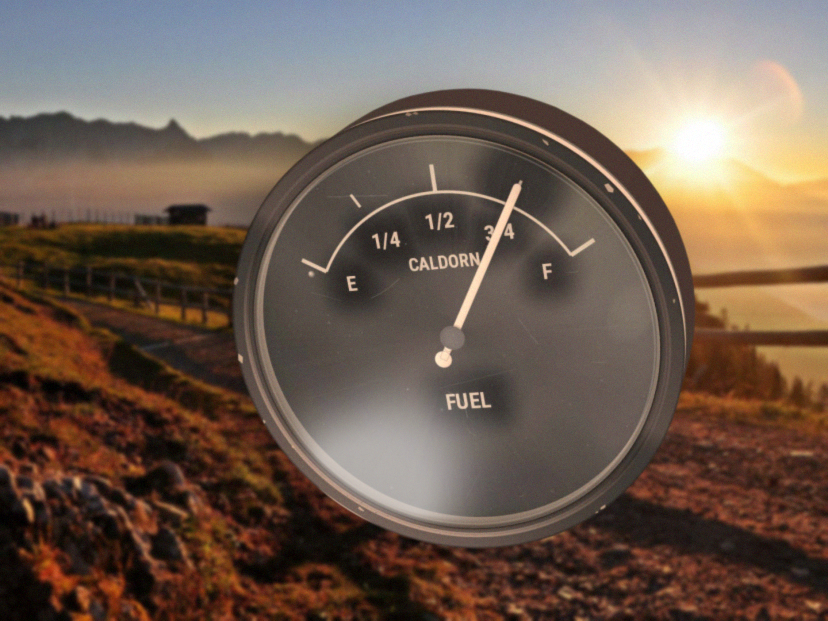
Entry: 0.75
